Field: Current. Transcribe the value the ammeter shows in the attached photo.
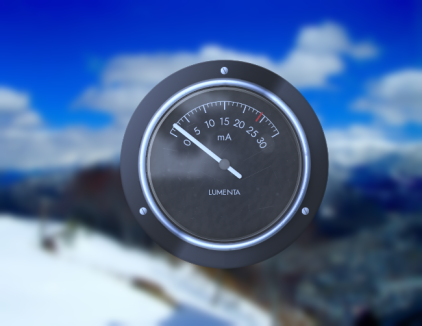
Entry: 2 mA
